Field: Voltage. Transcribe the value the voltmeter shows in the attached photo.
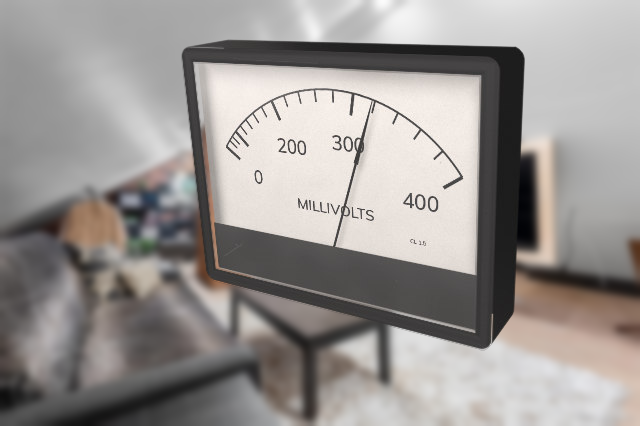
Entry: 320 mV
